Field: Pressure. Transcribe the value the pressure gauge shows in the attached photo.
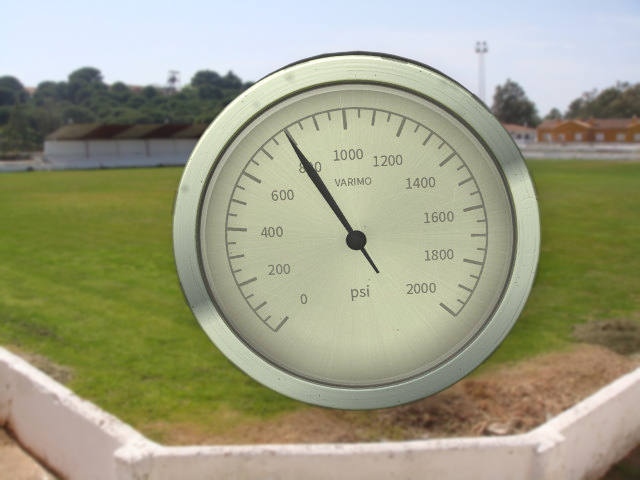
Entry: 800 psi
